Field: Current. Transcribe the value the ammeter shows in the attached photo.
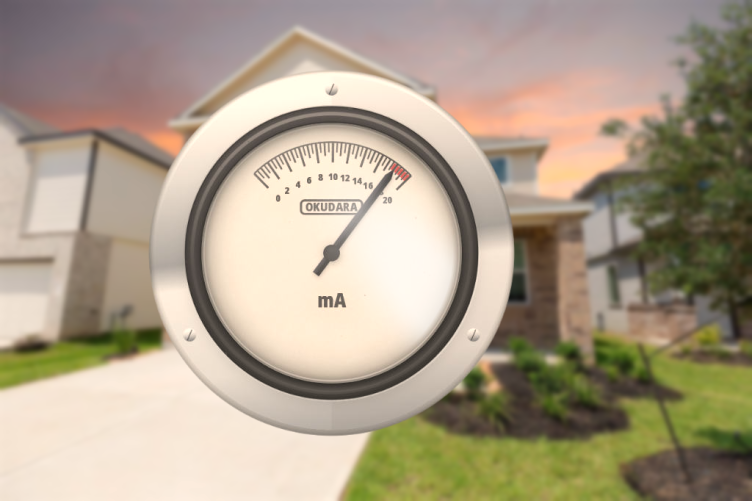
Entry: 18 mA
